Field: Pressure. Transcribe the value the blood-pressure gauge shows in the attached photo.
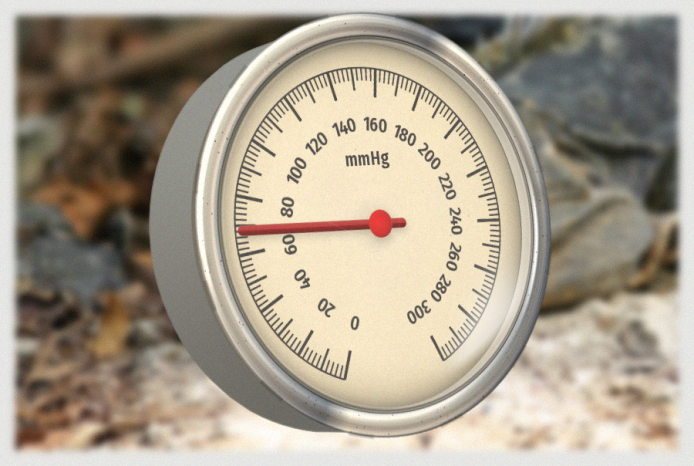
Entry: 68 mmHg
